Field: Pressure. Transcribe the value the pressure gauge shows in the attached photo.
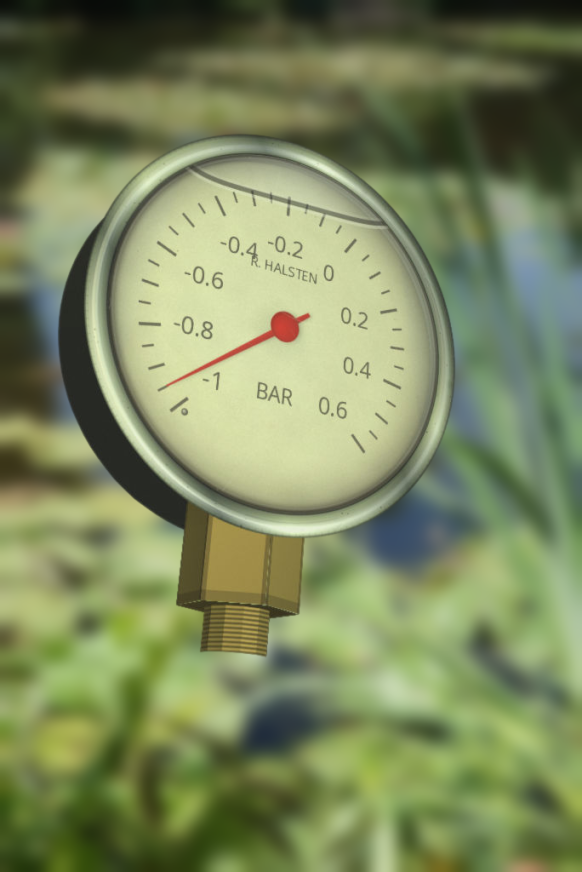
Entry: -0.95 bar
